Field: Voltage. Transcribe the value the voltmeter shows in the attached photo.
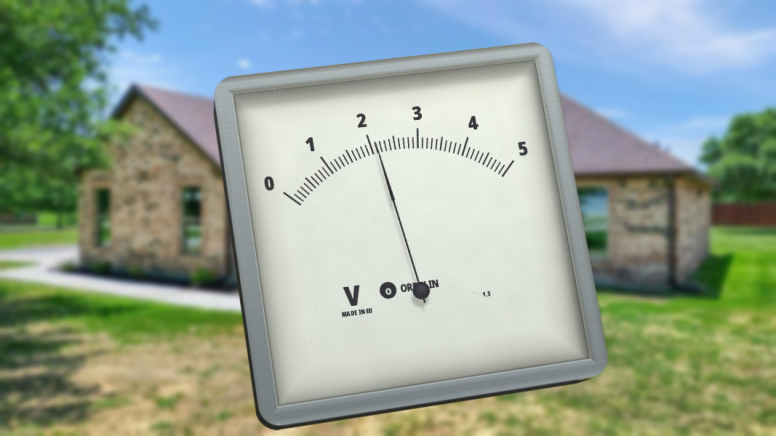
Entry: 2.1 V
